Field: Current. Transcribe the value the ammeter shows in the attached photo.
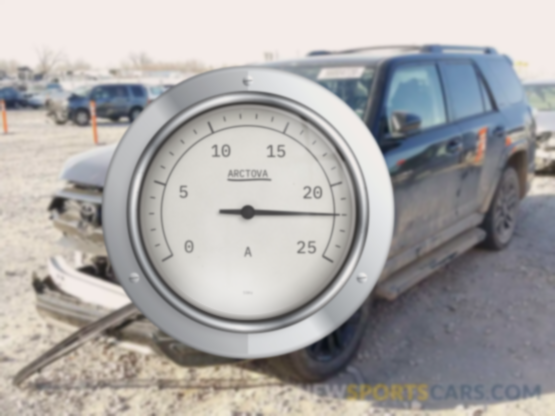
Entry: 22 A
